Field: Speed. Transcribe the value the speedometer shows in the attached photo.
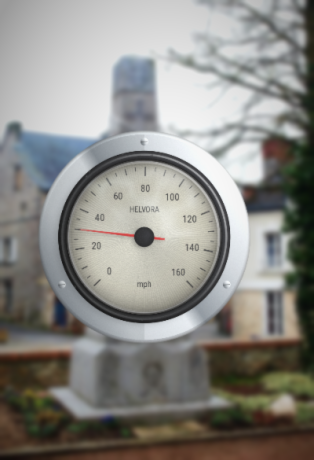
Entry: 30 mph
